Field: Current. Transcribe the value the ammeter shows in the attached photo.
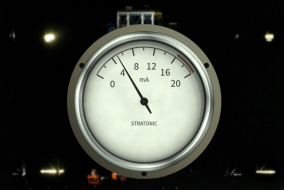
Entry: 5 mA
